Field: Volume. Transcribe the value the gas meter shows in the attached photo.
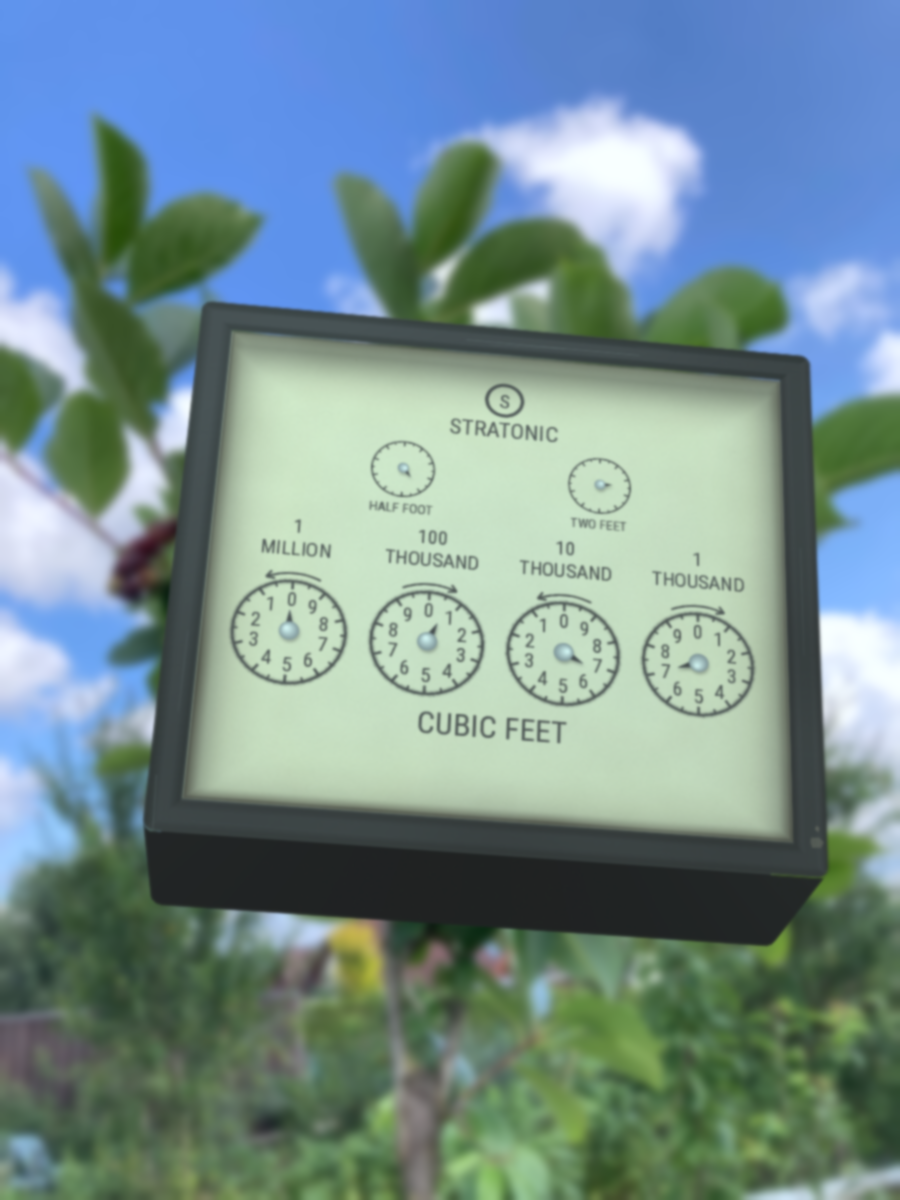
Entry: 6700 ft³
